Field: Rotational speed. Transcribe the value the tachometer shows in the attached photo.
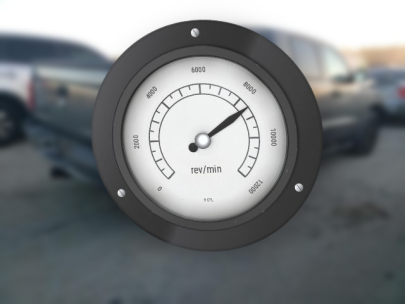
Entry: 8500 rpm
